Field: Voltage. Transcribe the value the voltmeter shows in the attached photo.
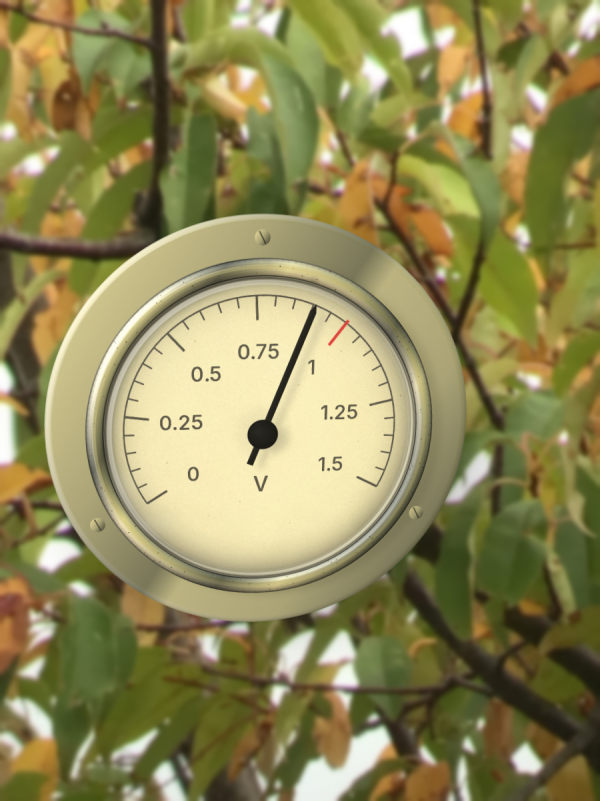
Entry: 0.9 V
